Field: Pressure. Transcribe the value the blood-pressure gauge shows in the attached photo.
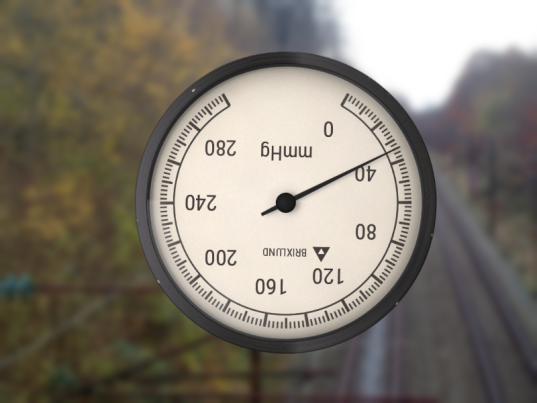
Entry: 34 mmHg
